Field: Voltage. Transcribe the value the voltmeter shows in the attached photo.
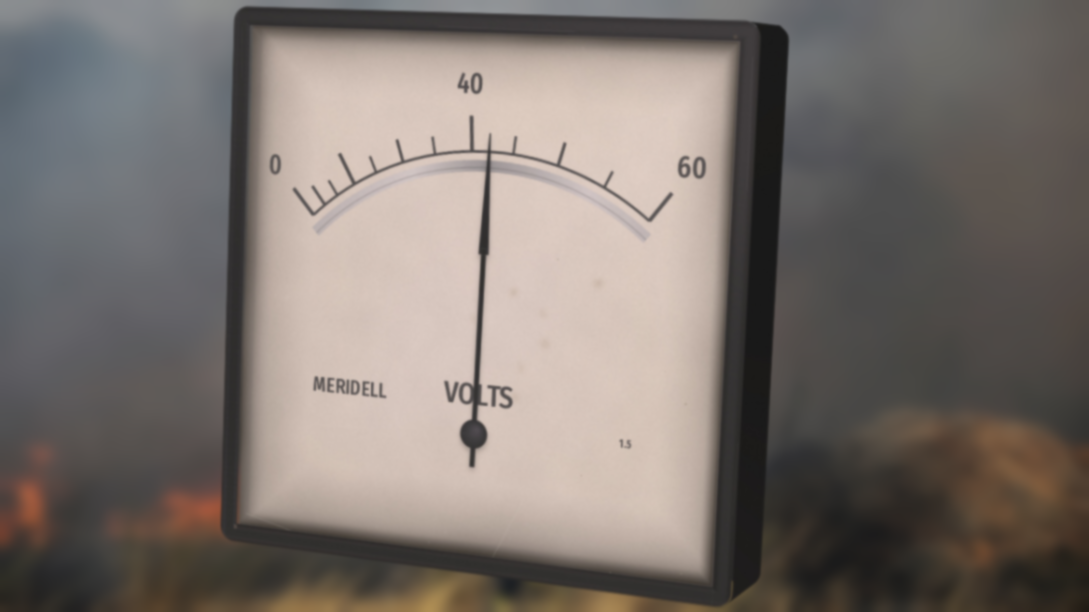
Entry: 42.5 V
